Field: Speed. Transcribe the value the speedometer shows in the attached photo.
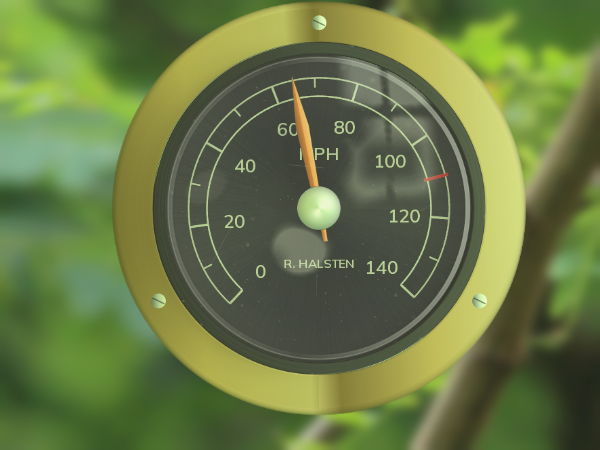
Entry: 65 mph
